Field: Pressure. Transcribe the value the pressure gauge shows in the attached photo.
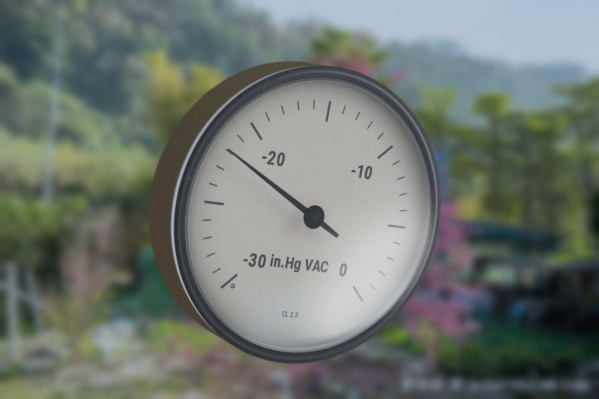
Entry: -22 inHg
